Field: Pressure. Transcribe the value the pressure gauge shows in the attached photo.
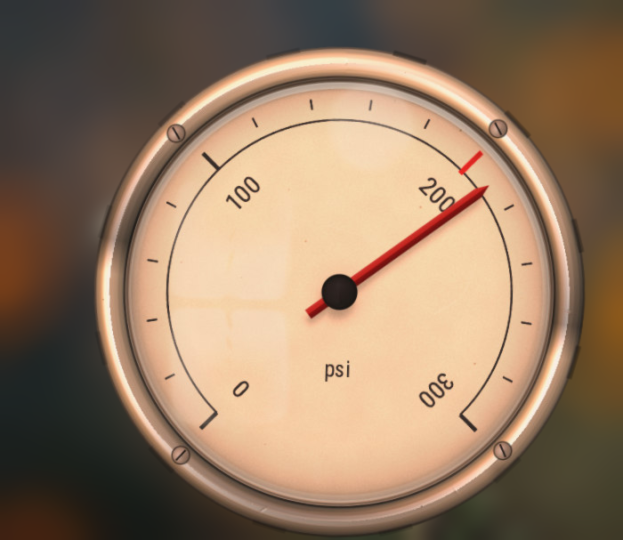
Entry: 210 psi
